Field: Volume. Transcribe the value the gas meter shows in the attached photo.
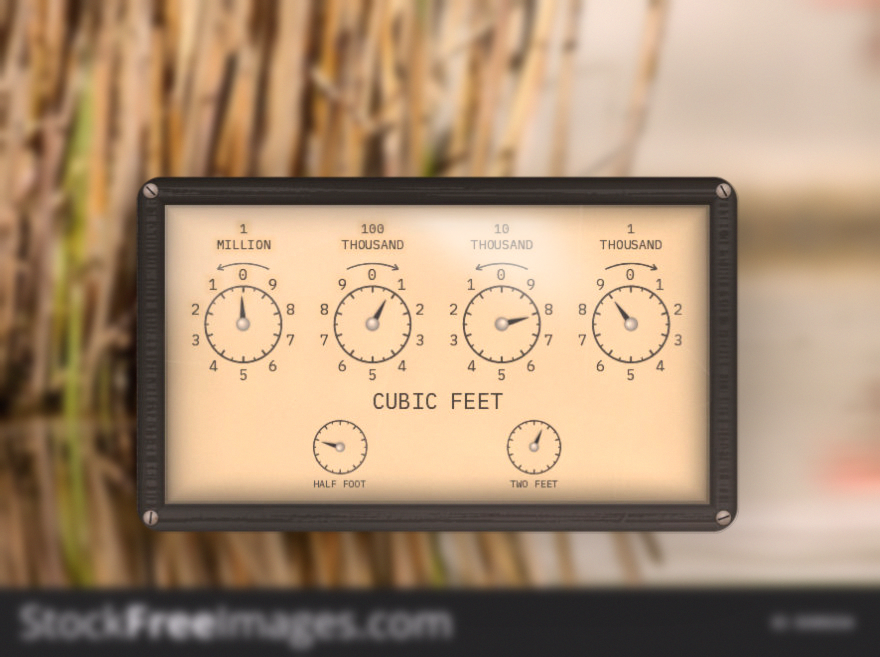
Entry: 7900 ft³
